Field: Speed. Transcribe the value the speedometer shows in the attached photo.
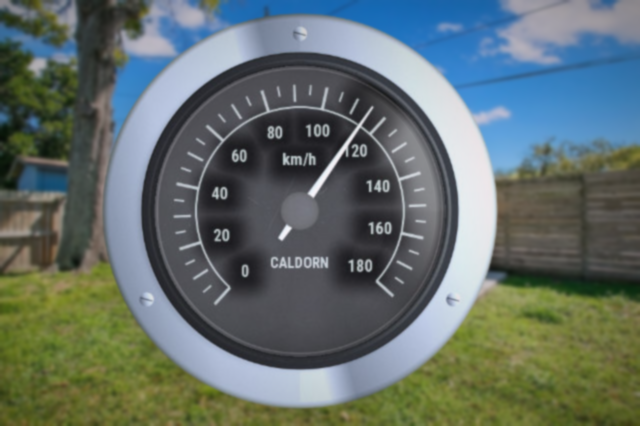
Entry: 115 km/h
